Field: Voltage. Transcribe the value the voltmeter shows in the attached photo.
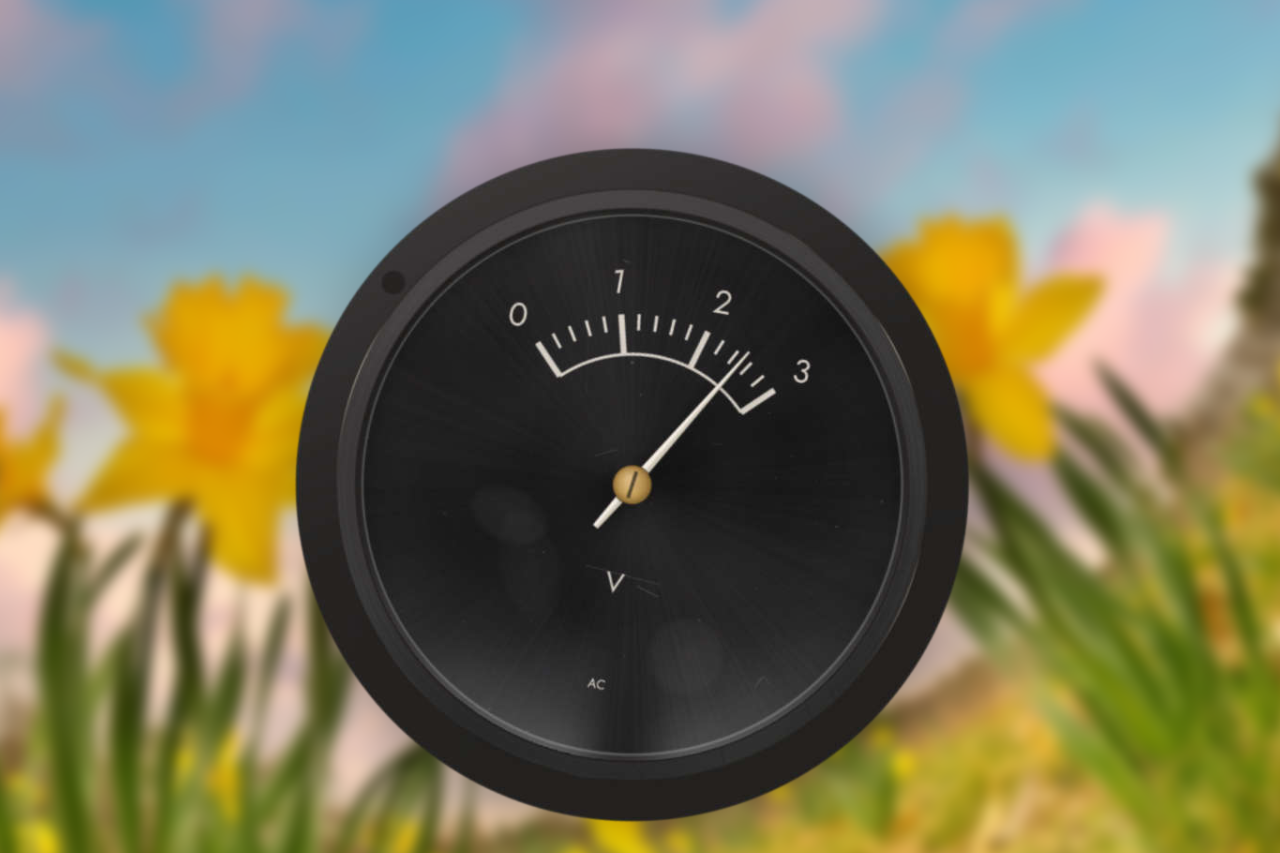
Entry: 2.5 V
